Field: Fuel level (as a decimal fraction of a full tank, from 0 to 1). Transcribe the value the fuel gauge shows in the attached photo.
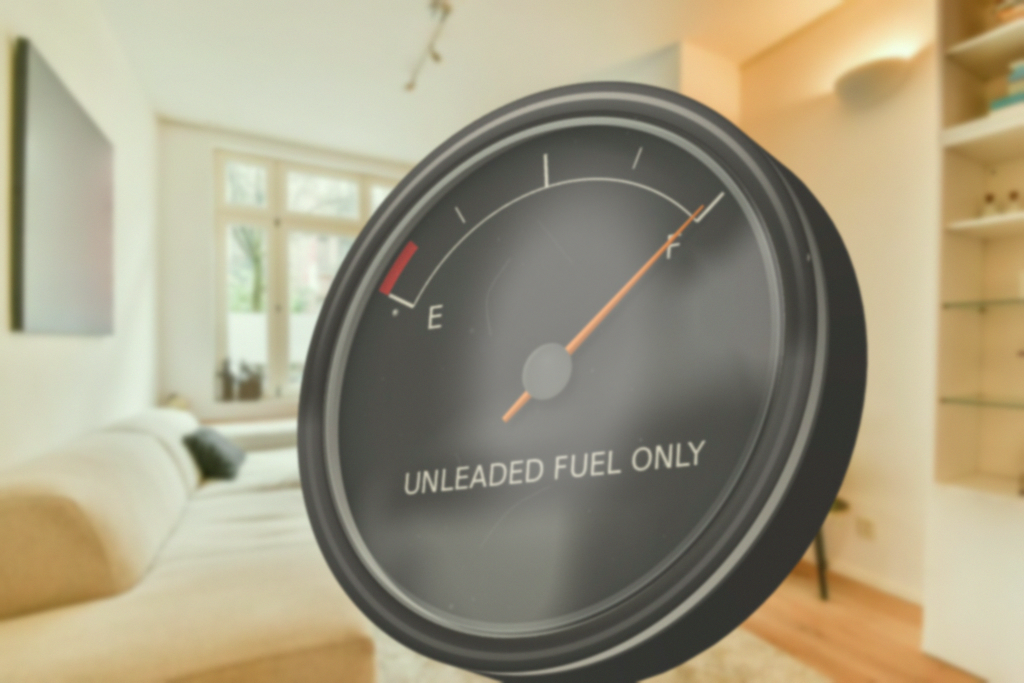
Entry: 1
